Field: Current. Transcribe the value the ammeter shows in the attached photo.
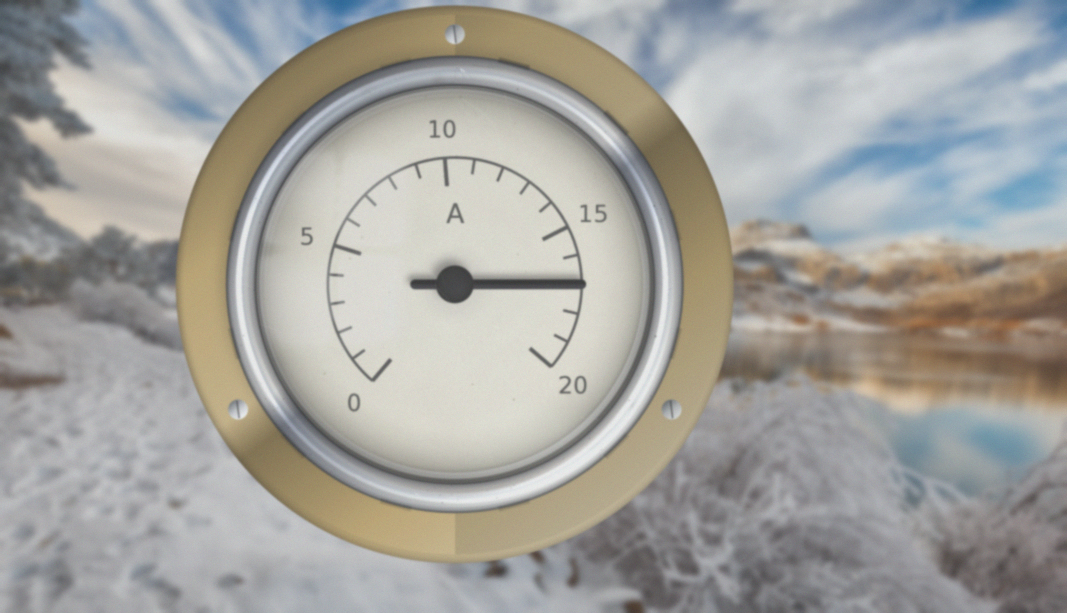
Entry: 17 A
